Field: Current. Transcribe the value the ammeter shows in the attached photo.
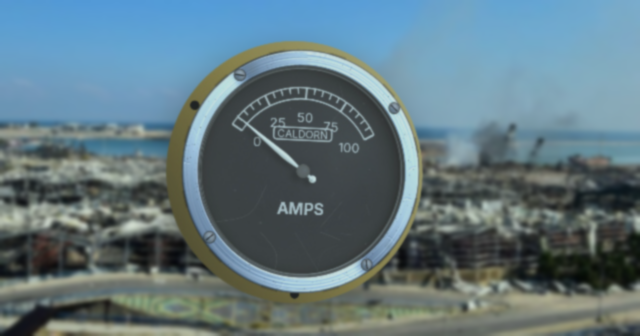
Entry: 5 A
